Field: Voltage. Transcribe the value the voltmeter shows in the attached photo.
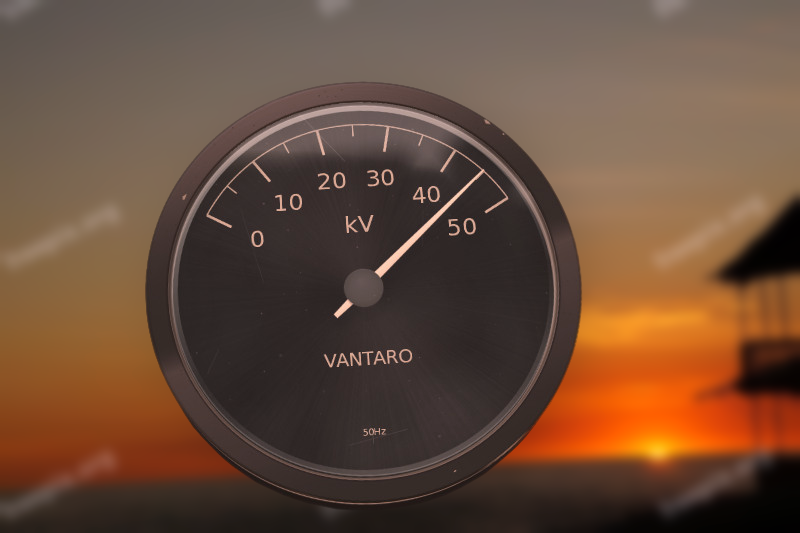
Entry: 45 kV
